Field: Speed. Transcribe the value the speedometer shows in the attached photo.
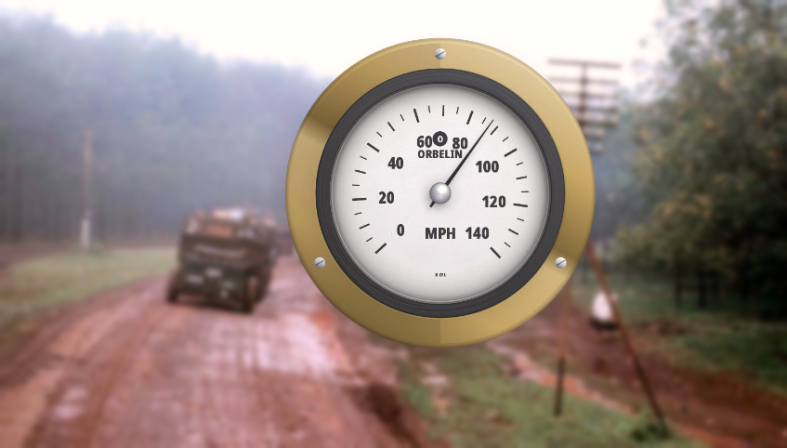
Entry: 87.5 mph
